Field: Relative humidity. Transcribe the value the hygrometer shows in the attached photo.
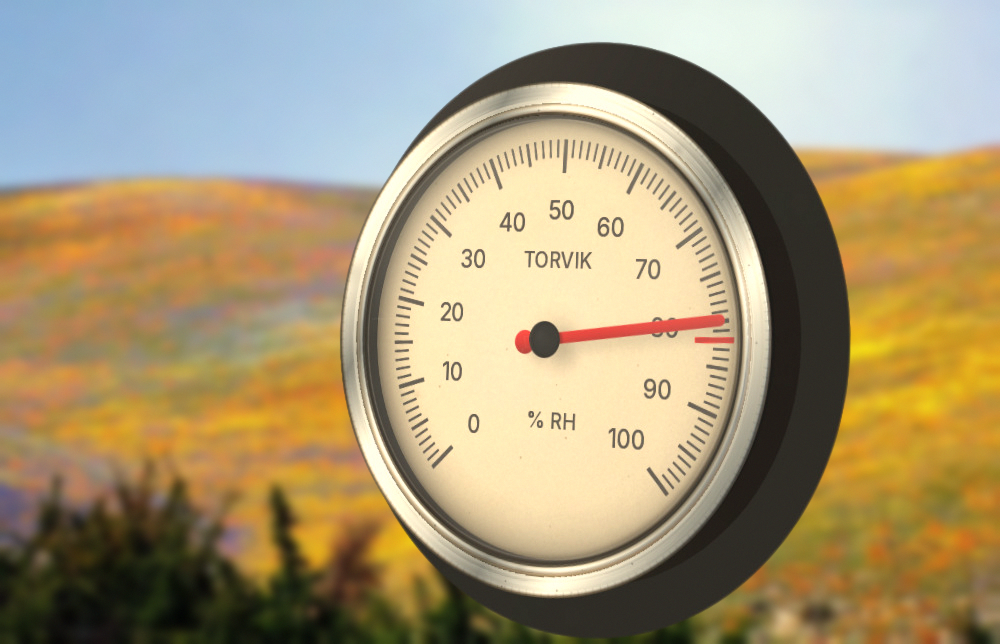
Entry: 80 %
